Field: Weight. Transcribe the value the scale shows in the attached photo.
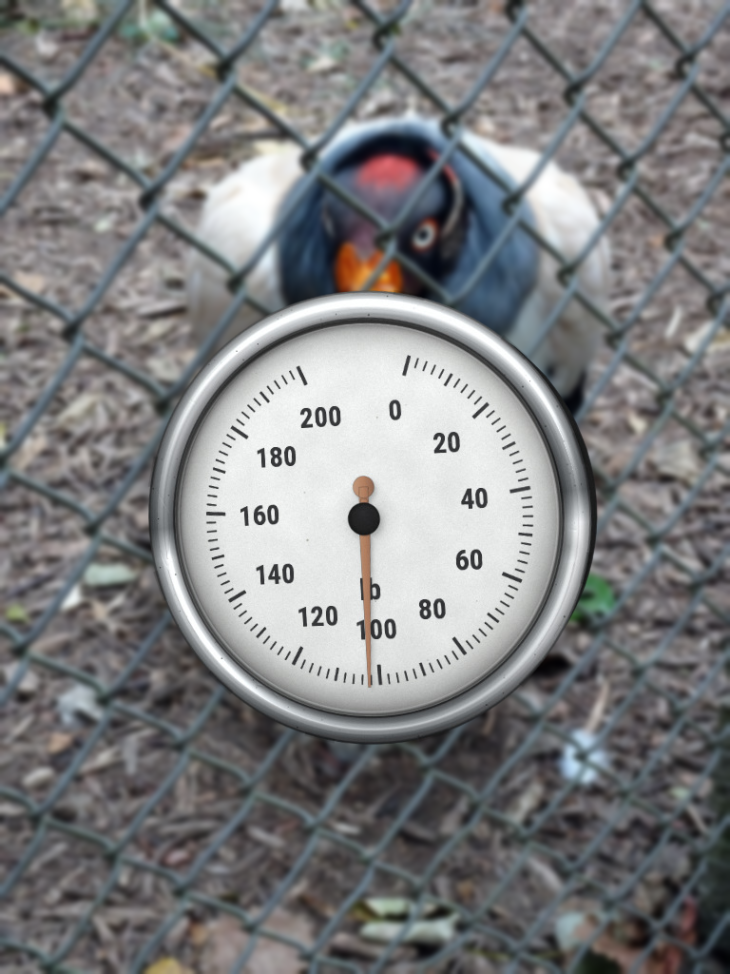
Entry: 102 lb
